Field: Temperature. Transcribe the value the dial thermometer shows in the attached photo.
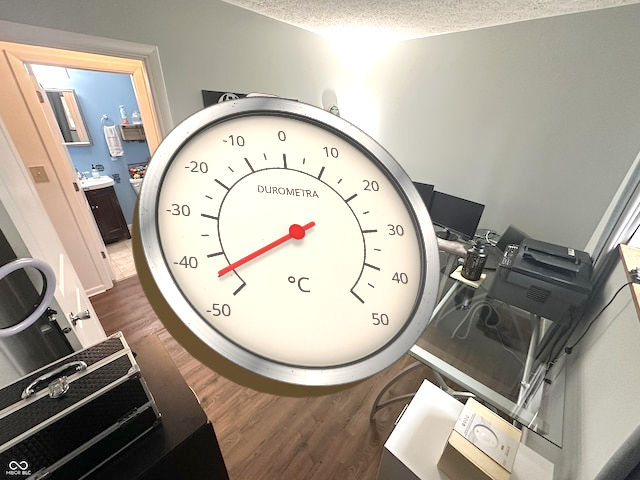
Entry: -45 °C
